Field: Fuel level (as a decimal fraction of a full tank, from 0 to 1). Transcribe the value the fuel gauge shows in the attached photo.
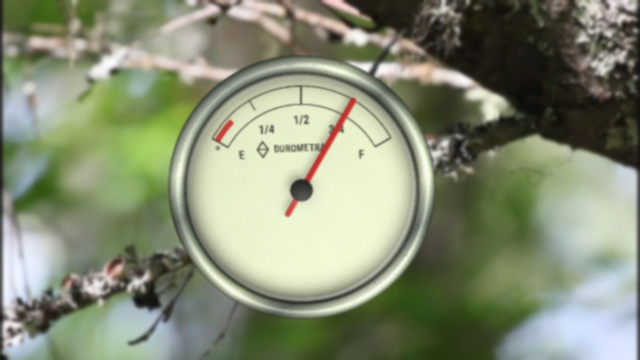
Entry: 0.75
